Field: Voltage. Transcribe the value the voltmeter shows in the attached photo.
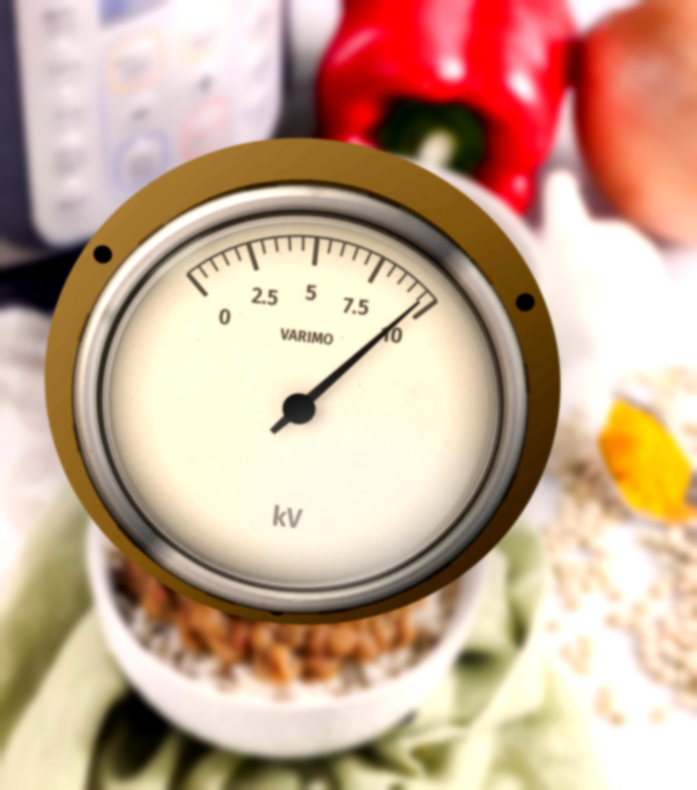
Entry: 9.5 kV
